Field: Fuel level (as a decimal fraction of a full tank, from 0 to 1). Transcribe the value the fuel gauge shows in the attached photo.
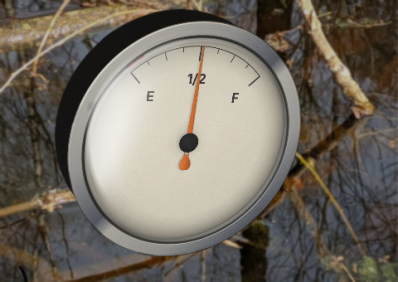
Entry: 0.5
